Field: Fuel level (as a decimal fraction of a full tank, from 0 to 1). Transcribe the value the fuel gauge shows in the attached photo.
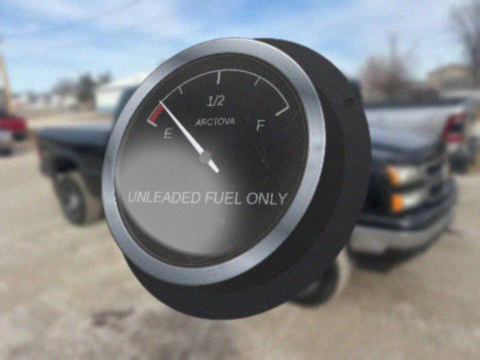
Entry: 0.125
